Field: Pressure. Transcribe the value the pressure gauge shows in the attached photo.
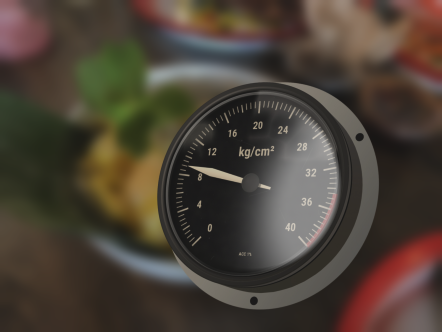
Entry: 9 kg/cm²
